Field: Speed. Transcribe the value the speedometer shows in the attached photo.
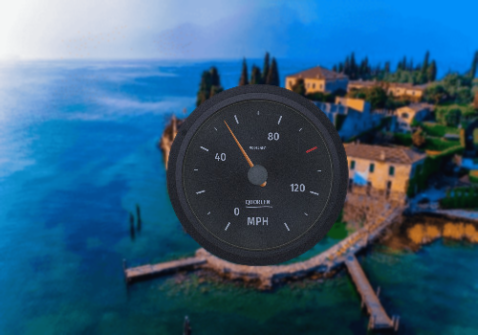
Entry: 55 mph
